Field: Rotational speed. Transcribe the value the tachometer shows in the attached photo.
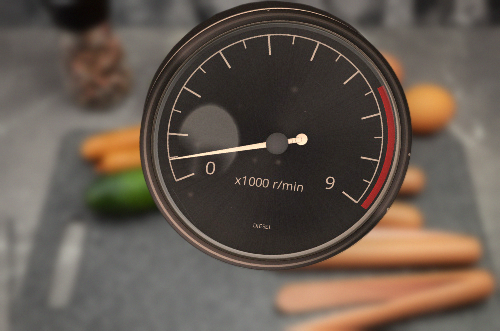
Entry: 500 rpm
